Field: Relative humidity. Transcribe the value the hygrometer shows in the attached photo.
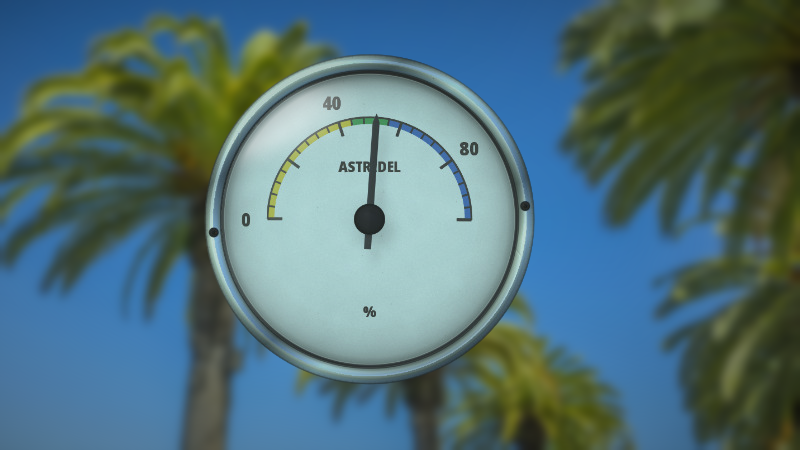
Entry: 52 %
